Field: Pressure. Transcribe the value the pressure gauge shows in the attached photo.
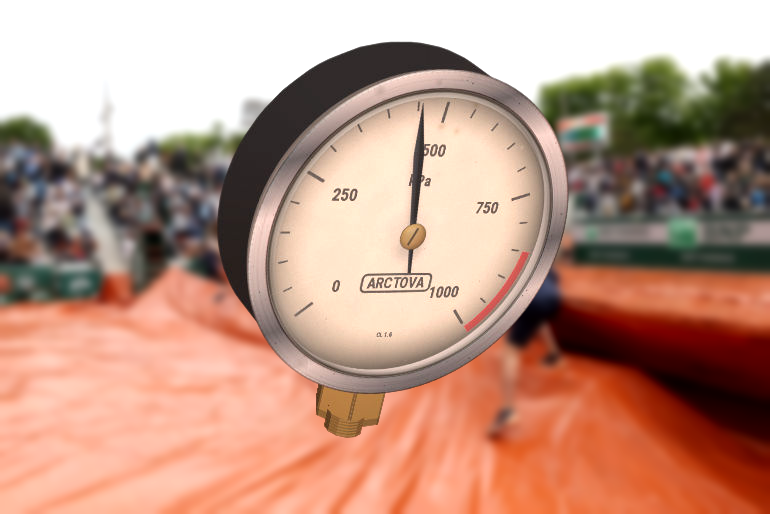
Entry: 450 kPa
